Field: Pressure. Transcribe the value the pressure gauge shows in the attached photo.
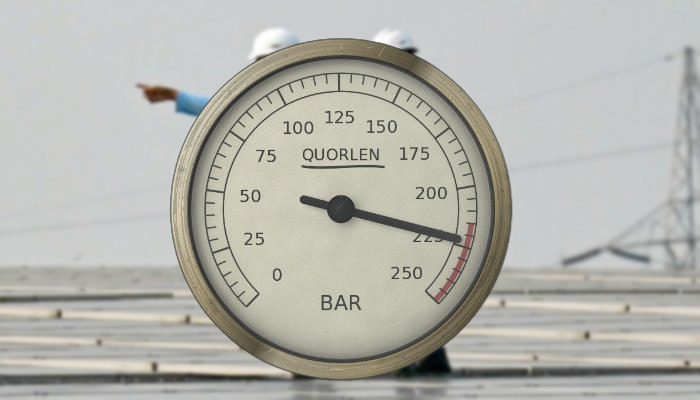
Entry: 222.5 bar
